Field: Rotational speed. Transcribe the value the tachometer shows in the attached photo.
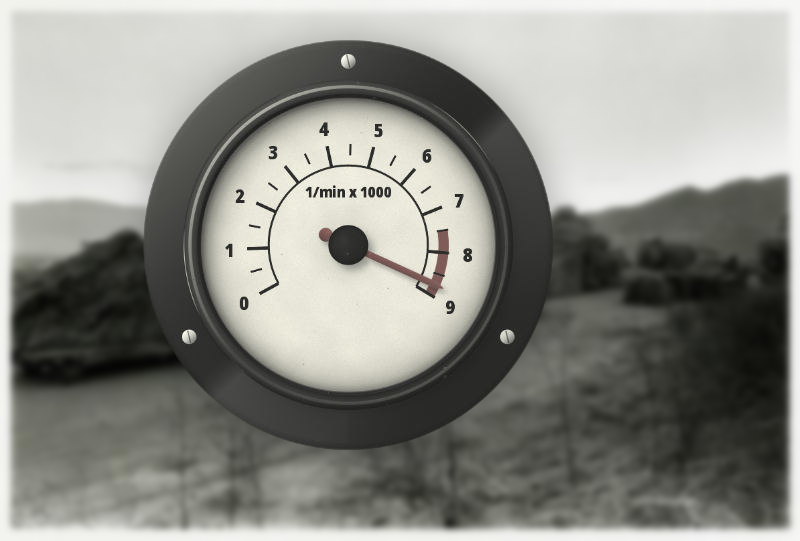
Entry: 8750 rpm
